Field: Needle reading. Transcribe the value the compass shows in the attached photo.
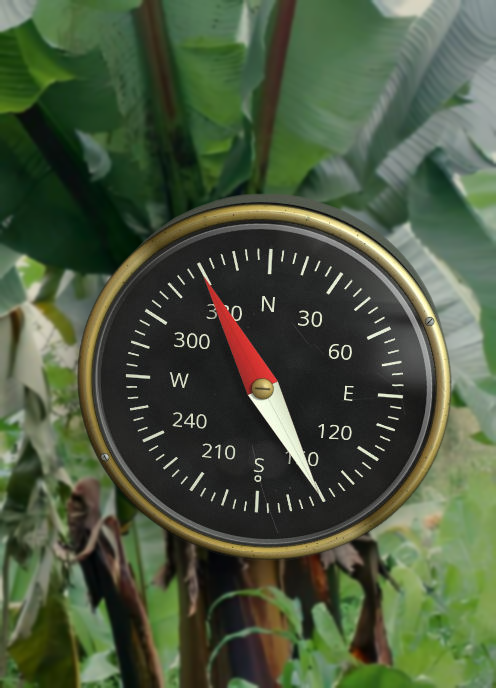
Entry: 330 °
